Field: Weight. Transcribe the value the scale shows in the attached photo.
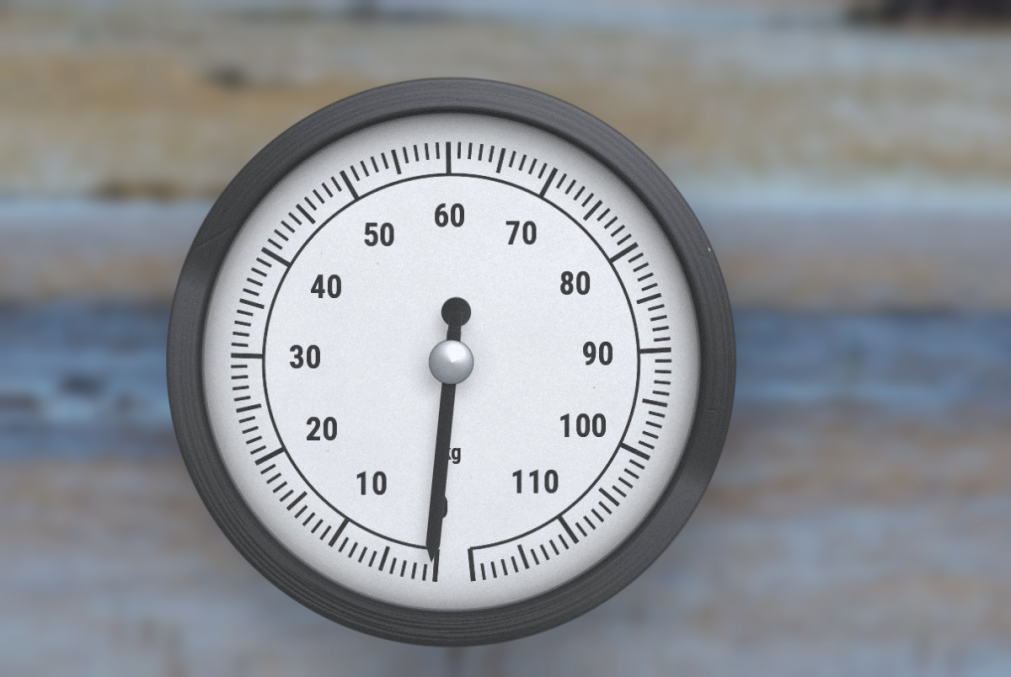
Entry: 0.5 kg
